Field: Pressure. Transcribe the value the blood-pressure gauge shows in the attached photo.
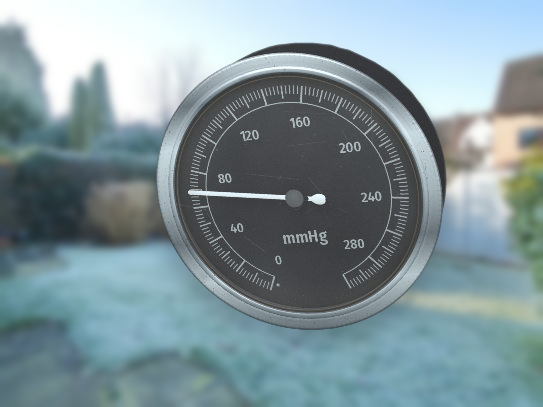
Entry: 70 mmHg
